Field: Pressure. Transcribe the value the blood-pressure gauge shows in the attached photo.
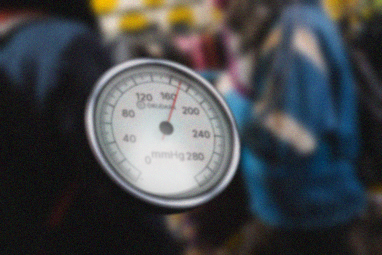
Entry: 170 mmHg
